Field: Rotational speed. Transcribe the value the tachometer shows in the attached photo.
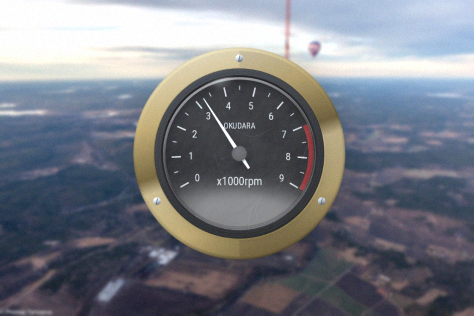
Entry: 3250 rpm
